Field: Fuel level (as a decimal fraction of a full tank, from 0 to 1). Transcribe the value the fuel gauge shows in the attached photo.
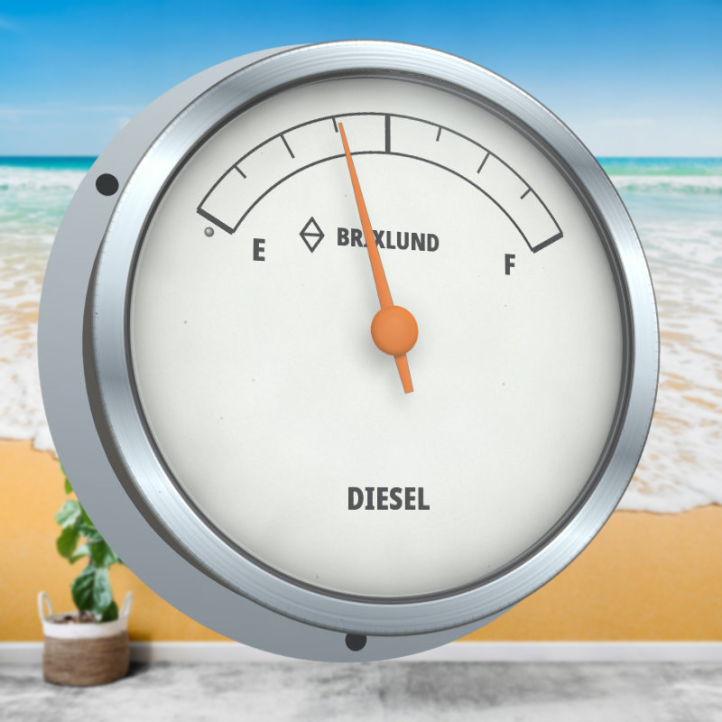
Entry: 0.375
